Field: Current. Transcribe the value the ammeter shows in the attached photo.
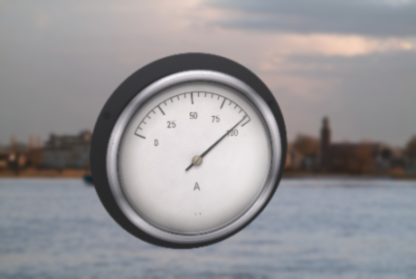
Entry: 95 A
